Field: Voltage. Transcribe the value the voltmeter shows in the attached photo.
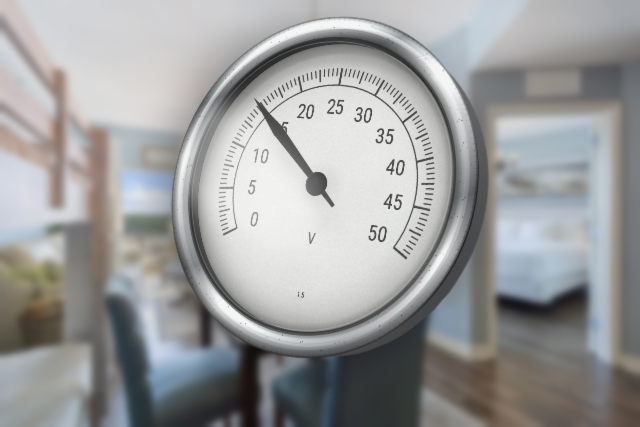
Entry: 15 V
